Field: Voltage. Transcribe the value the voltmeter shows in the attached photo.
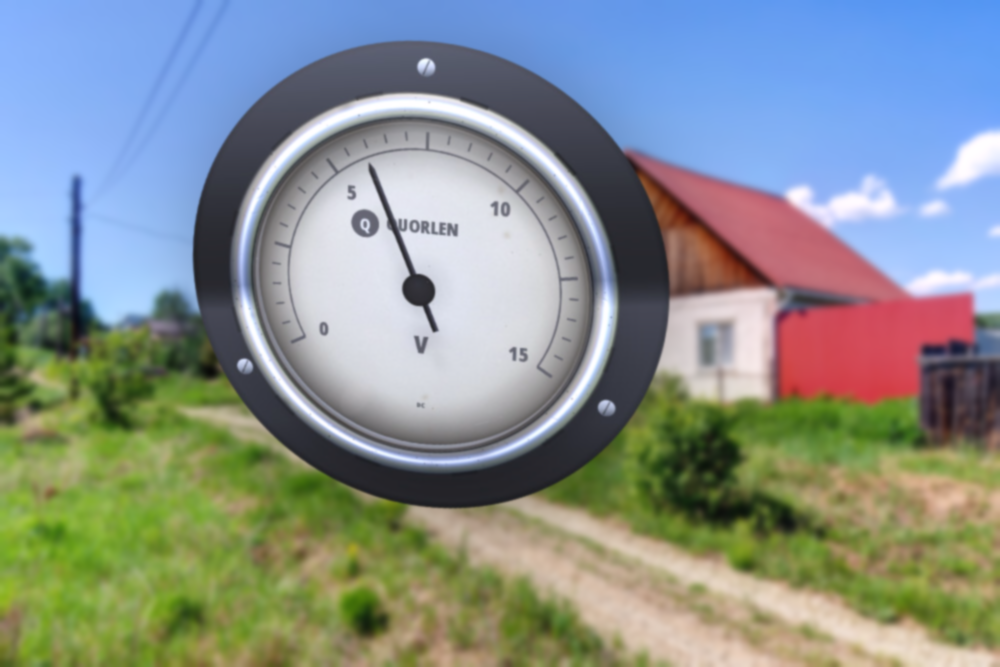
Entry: 6 V
